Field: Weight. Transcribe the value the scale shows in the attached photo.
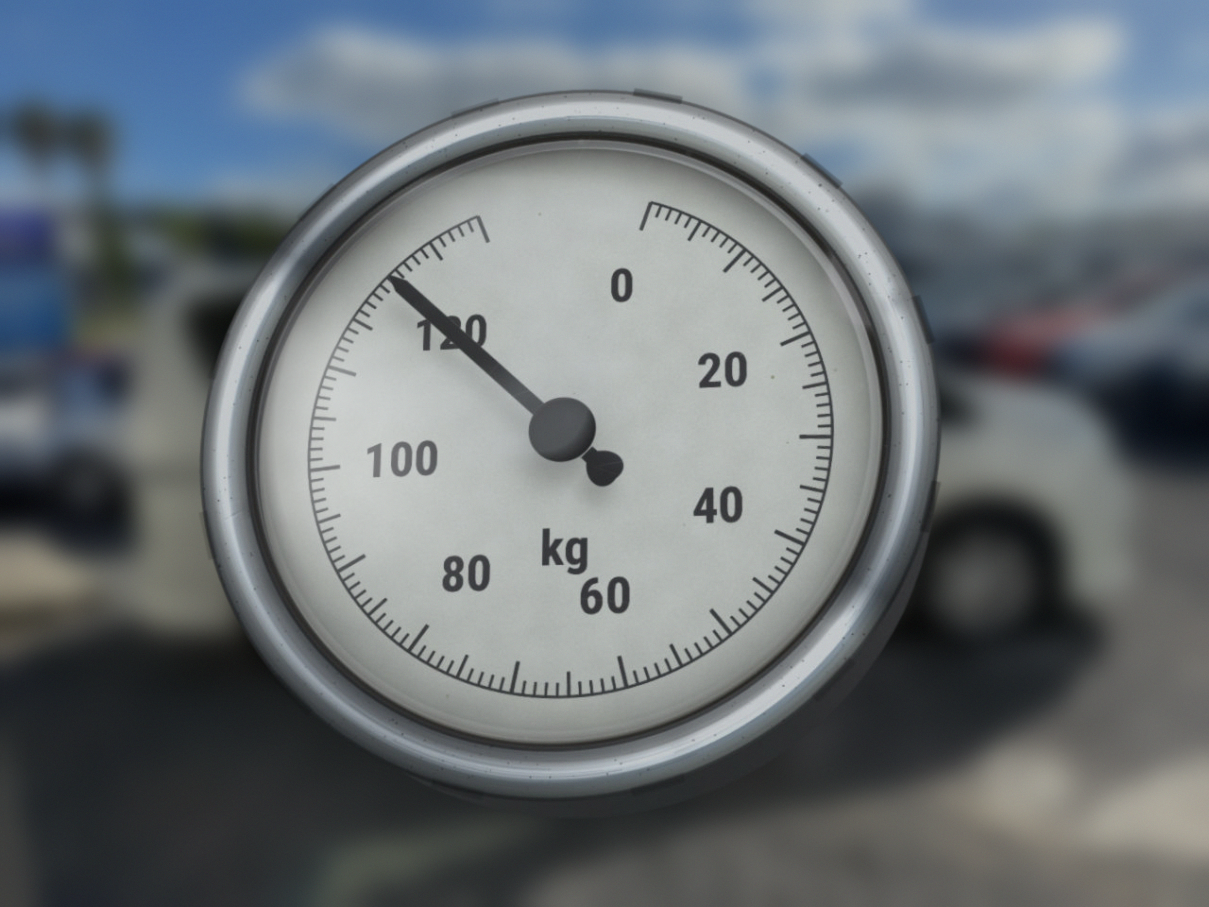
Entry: 120 kg
